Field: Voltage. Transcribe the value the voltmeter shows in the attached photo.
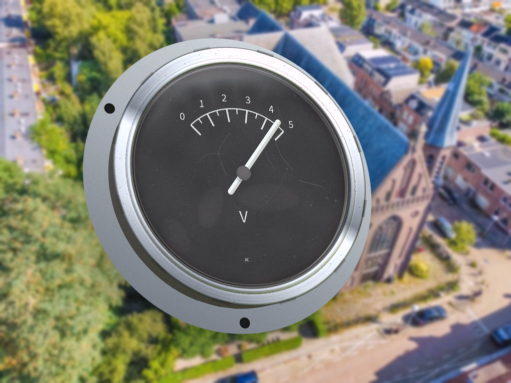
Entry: 4.5 V
